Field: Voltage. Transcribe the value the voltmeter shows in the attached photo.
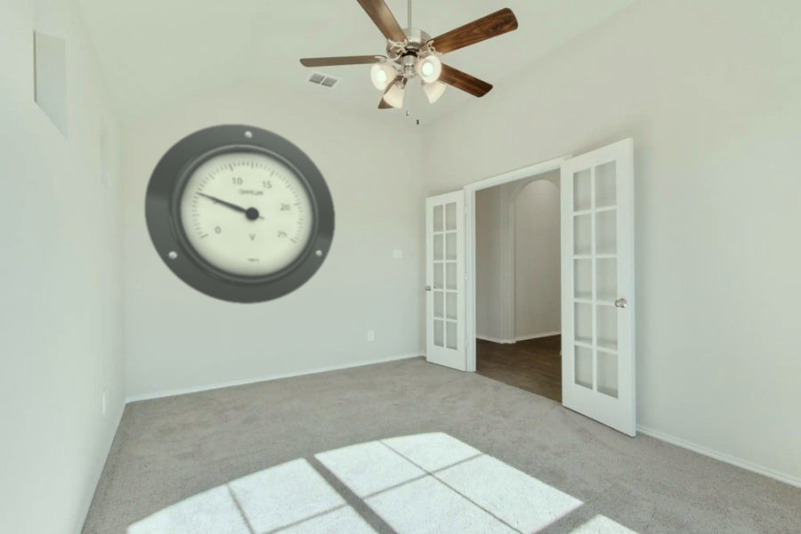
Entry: 5 V
